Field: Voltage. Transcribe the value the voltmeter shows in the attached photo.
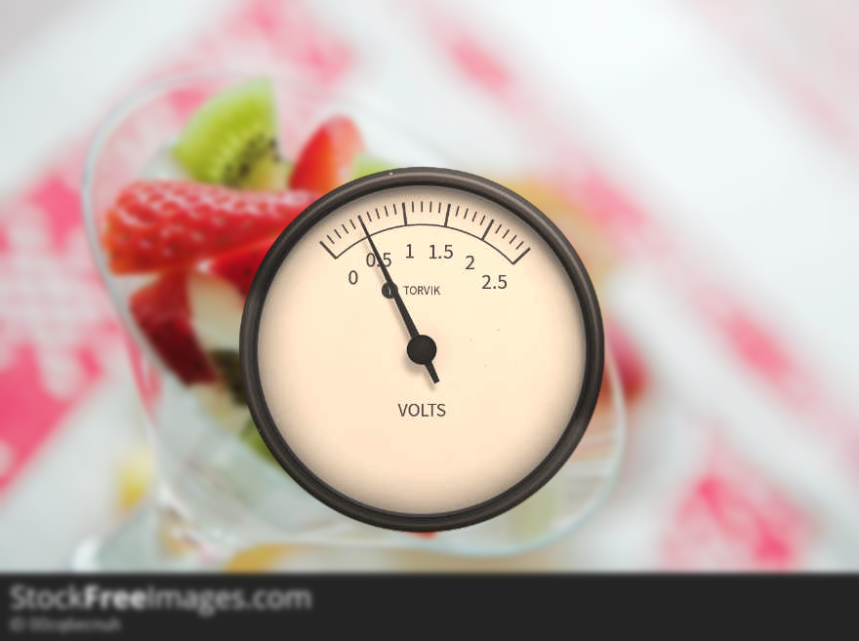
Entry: 0.5 V
